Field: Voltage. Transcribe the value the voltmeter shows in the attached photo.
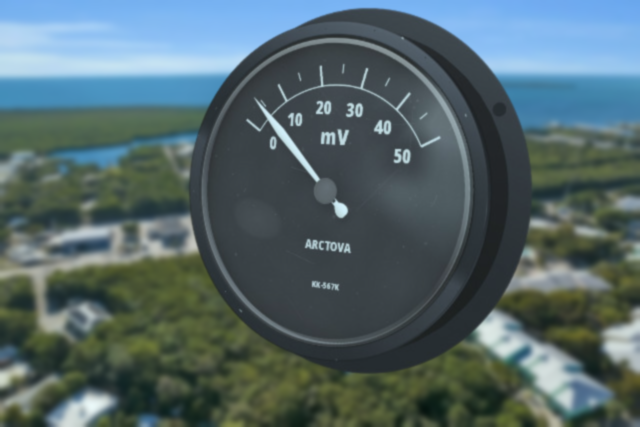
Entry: 5 mV
